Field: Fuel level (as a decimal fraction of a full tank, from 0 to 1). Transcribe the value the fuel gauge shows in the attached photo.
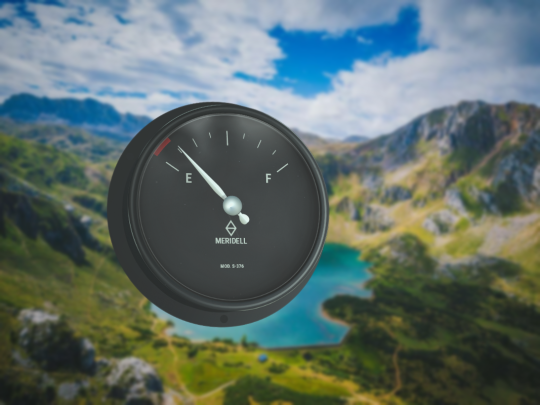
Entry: 0.125
